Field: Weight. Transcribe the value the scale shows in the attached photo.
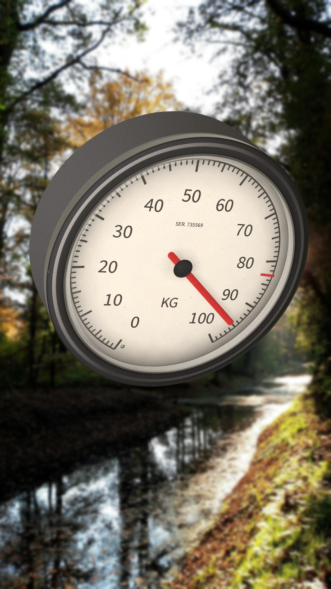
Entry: 95 kg
